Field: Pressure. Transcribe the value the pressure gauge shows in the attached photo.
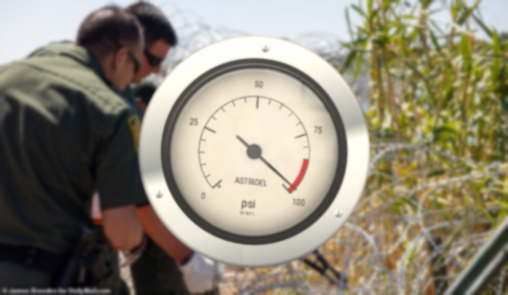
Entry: 97.5 psi
